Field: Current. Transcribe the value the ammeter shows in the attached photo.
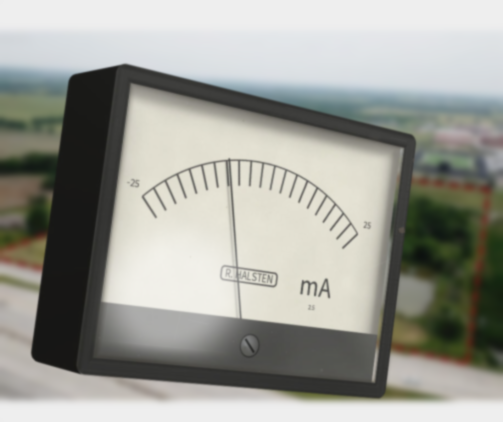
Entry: -7.5 mA
